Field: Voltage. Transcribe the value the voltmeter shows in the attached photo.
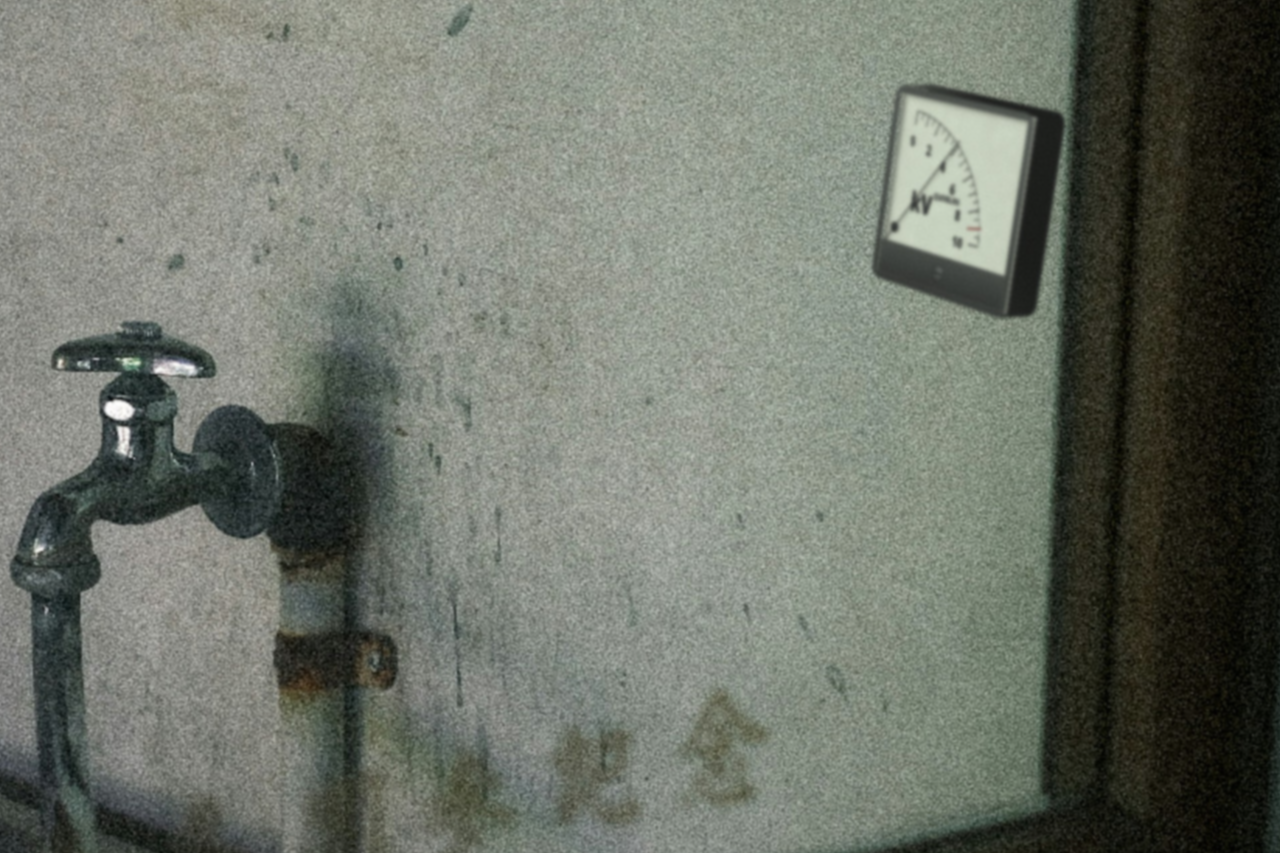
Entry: 4 kV
